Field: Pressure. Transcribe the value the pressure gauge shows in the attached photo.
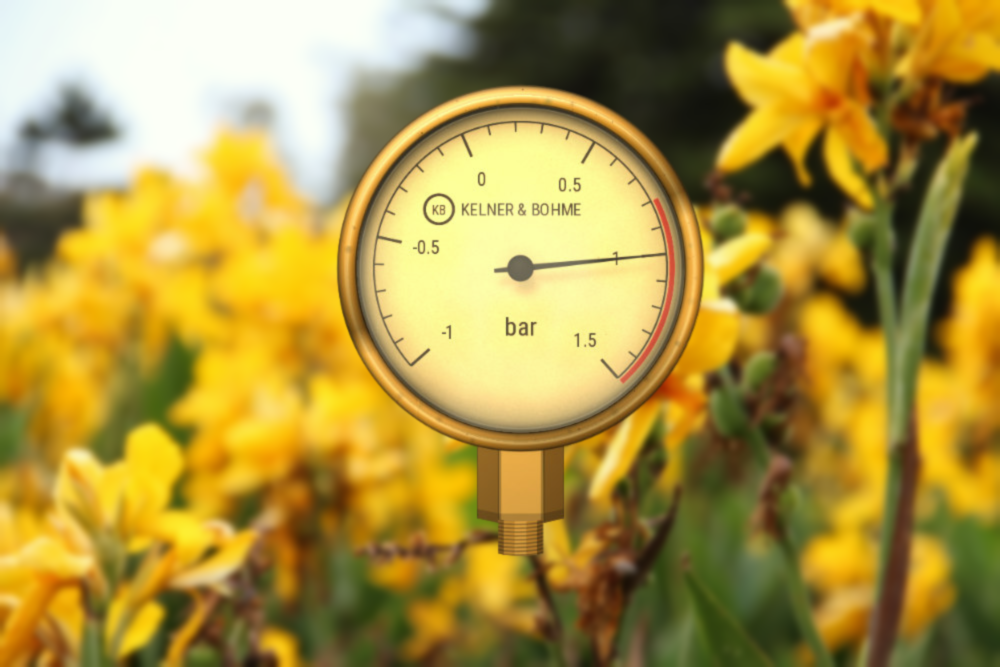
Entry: 1 bar
